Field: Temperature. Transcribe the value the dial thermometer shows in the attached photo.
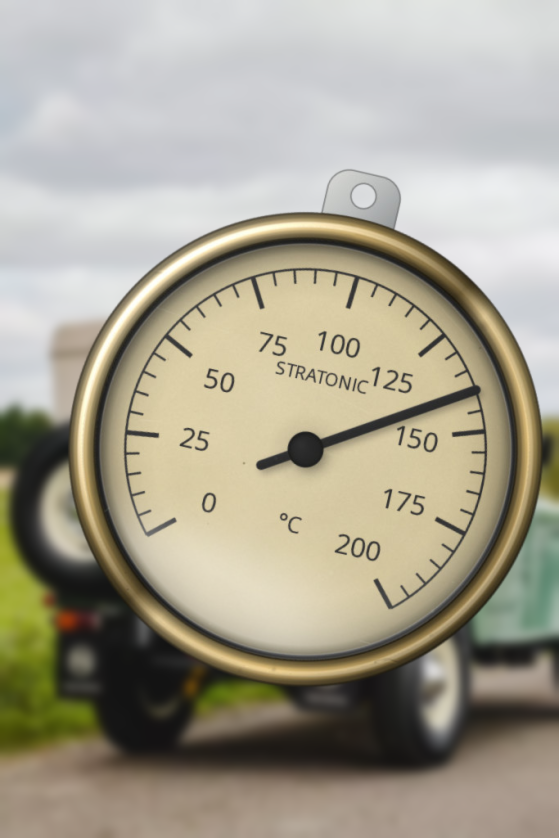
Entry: 140 °C
